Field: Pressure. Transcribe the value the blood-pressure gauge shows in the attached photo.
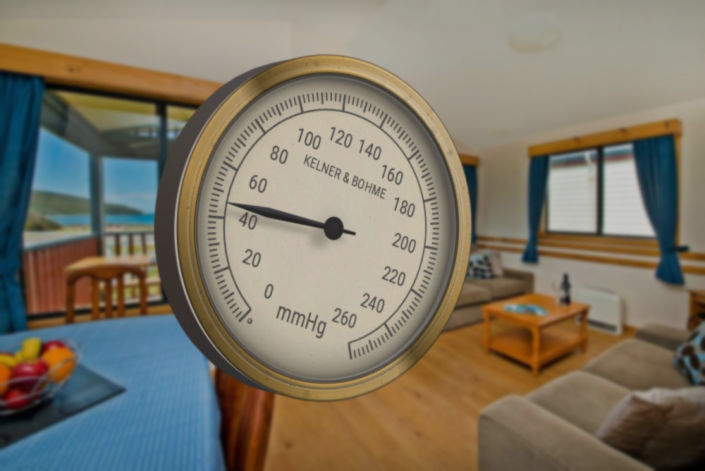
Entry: 46 mmHg
